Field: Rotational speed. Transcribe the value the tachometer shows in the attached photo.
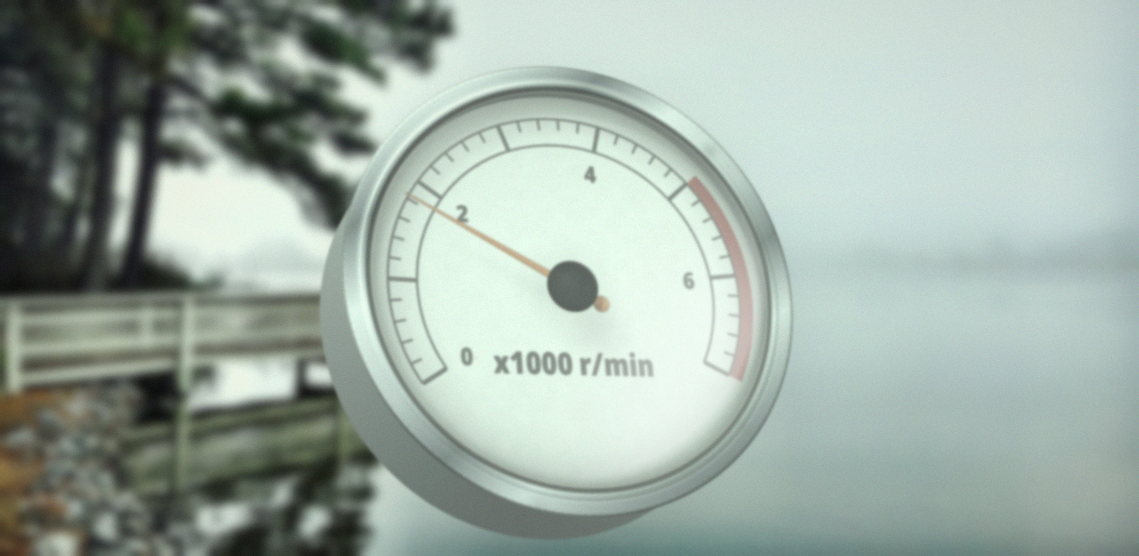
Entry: 1800 rpm
